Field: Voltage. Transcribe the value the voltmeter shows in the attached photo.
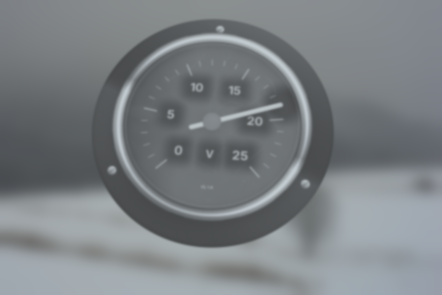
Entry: 19 V
